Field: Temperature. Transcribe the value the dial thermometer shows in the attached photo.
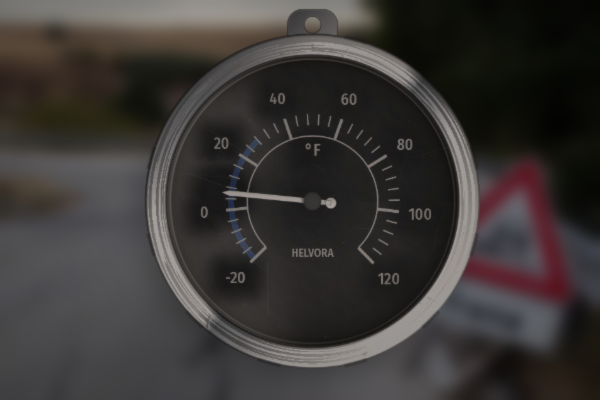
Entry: 6 °F
